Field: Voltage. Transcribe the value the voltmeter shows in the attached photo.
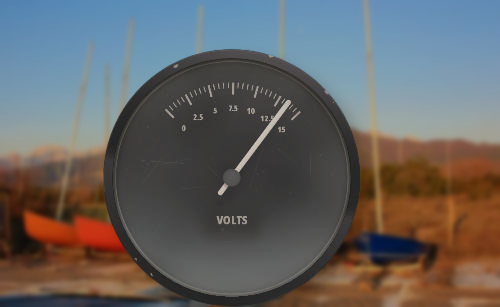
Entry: 13.5 V
